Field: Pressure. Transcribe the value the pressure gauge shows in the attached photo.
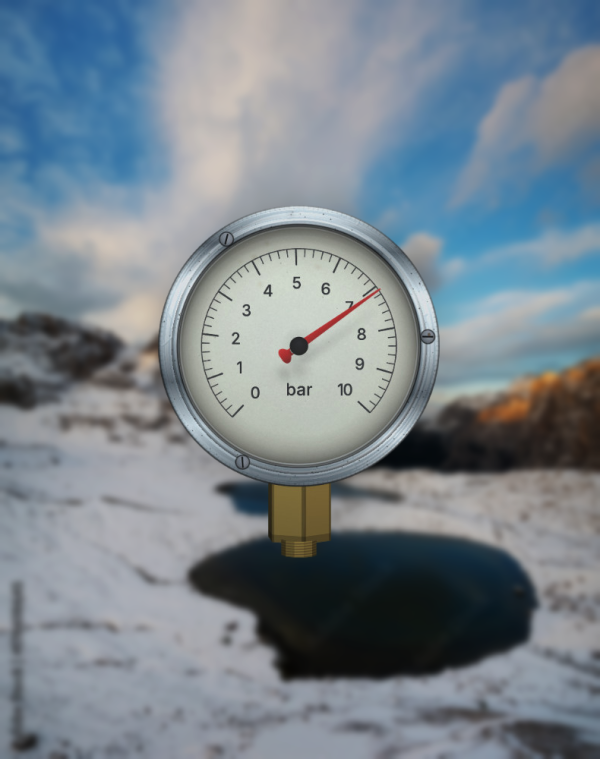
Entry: 7.1 bar
